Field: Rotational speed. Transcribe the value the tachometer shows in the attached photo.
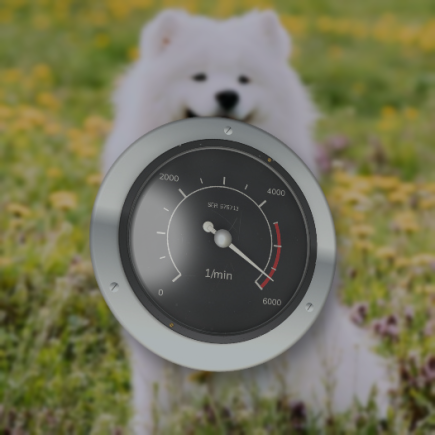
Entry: 5750 rpm
